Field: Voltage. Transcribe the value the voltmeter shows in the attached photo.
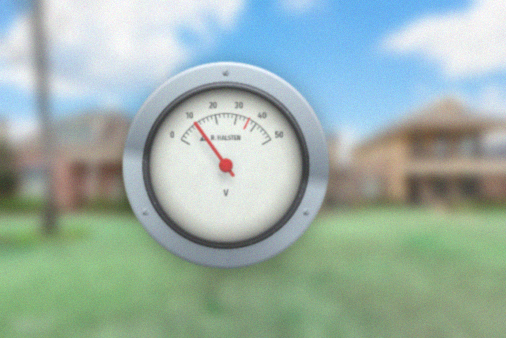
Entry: 10 V
